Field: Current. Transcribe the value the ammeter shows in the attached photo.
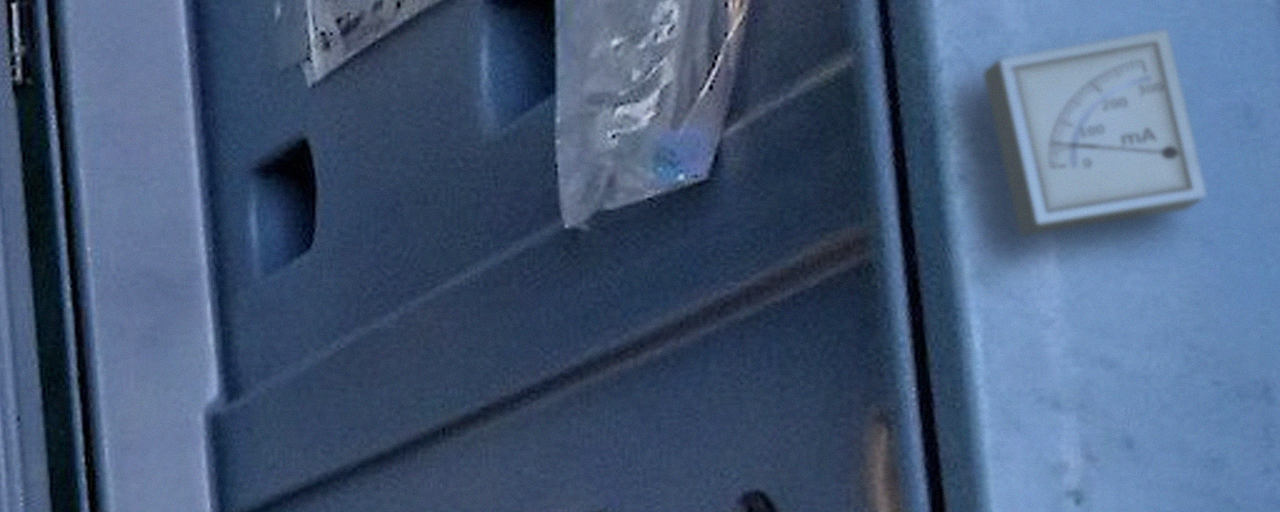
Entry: 50 mA
